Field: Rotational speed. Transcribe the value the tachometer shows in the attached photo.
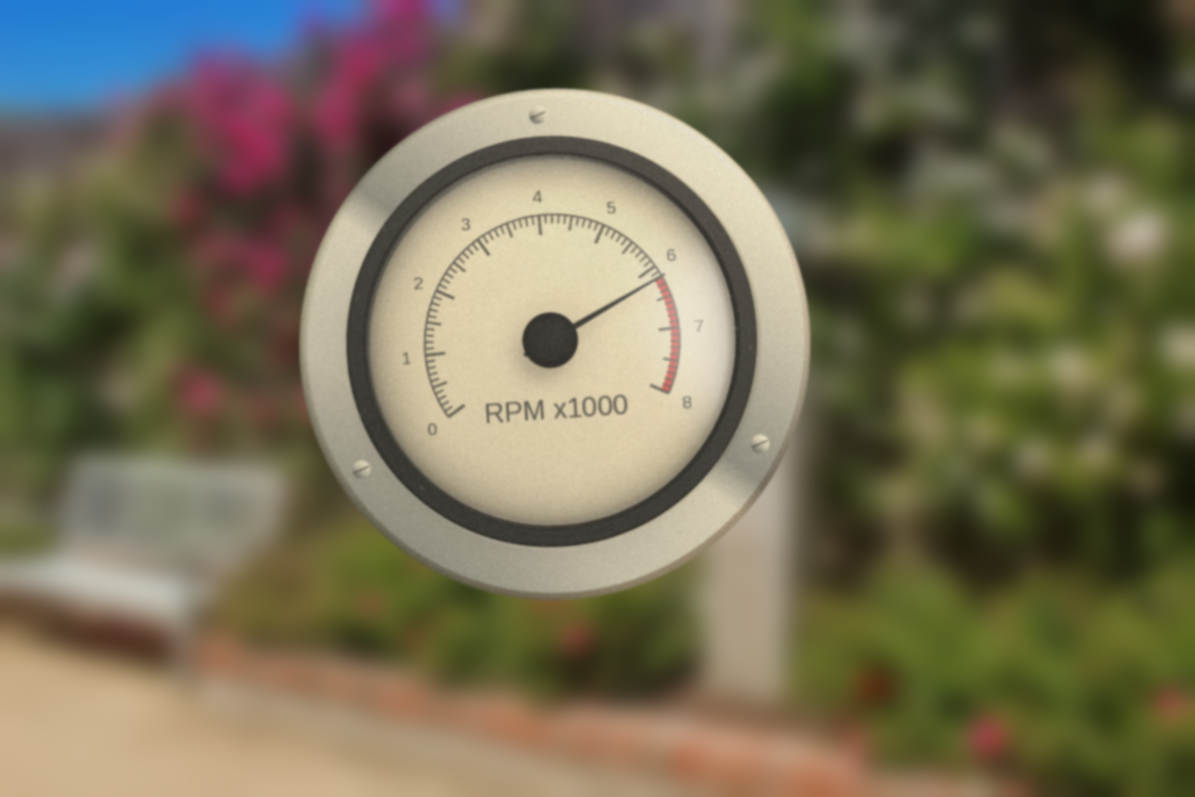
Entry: 6200 rpm
